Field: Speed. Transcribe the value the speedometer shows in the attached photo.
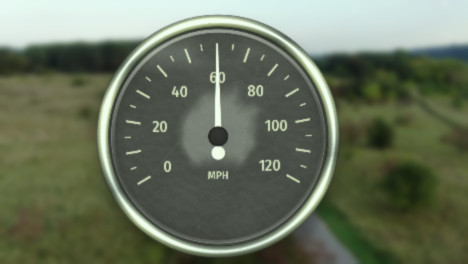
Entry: 60 mph
